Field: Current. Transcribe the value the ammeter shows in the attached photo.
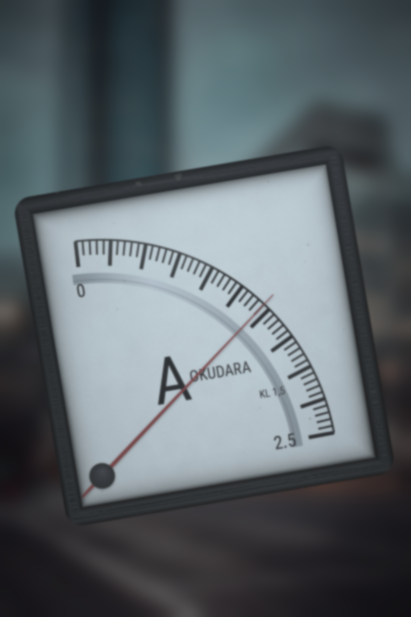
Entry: 1.45 A
